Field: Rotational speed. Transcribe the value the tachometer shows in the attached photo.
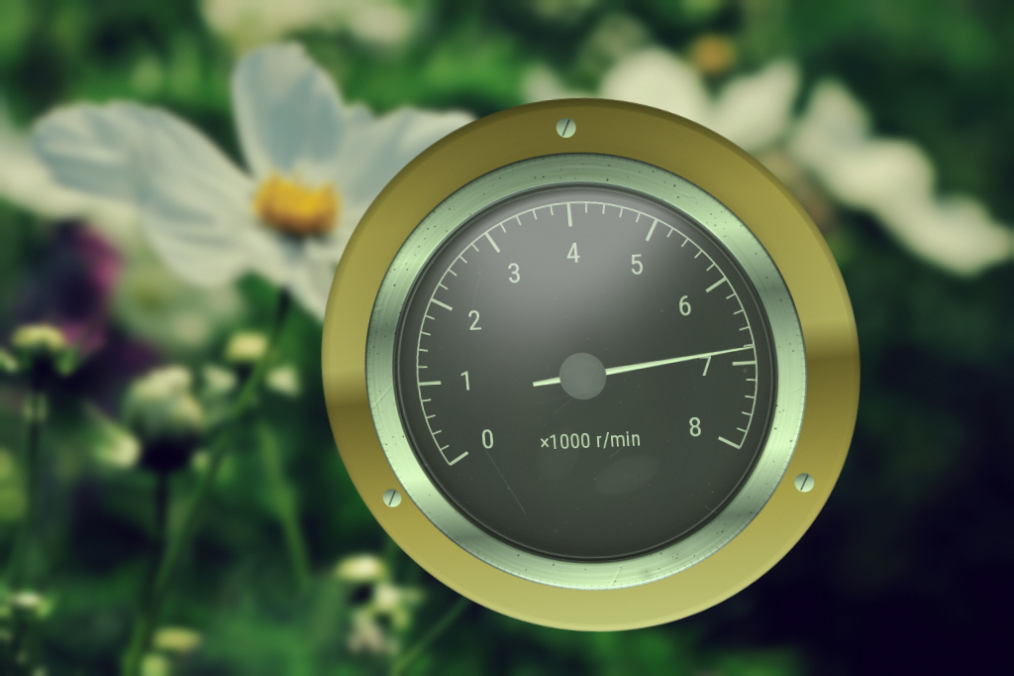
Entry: 6800 rpm
